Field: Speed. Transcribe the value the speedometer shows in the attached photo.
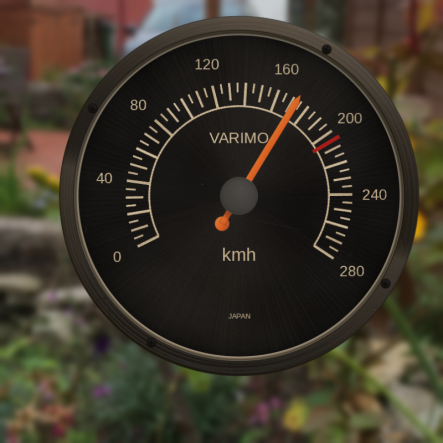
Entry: 172.5 km/h
